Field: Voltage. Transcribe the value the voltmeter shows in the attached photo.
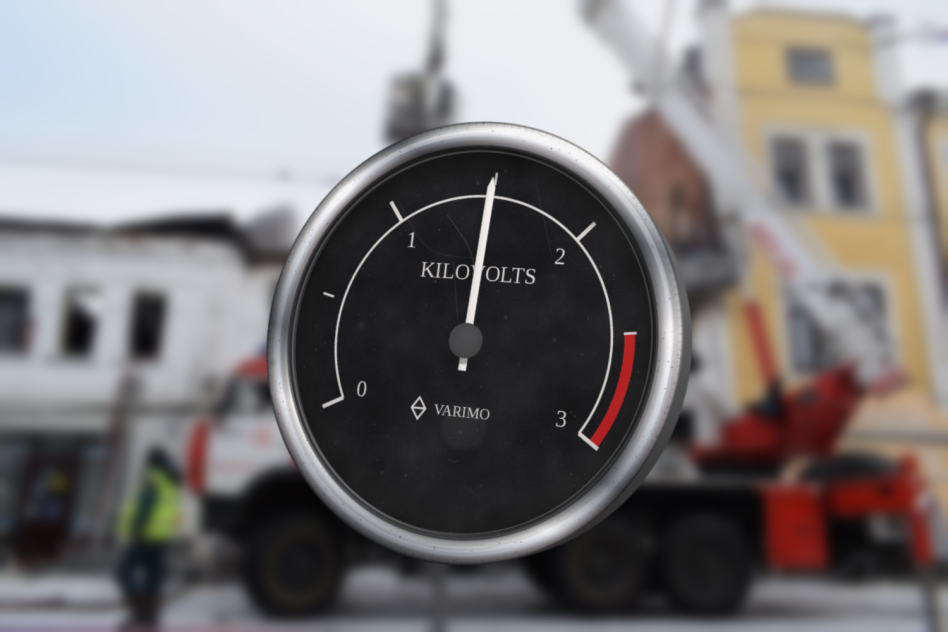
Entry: 1.5 kV
